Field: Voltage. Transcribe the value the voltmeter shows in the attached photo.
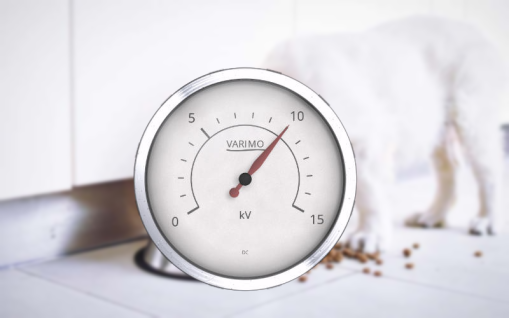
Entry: 10 kV
